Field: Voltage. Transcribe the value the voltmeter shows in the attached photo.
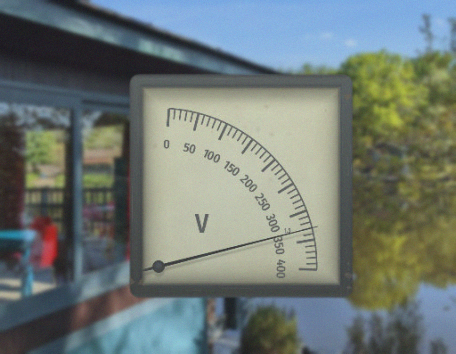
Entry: 330 V
